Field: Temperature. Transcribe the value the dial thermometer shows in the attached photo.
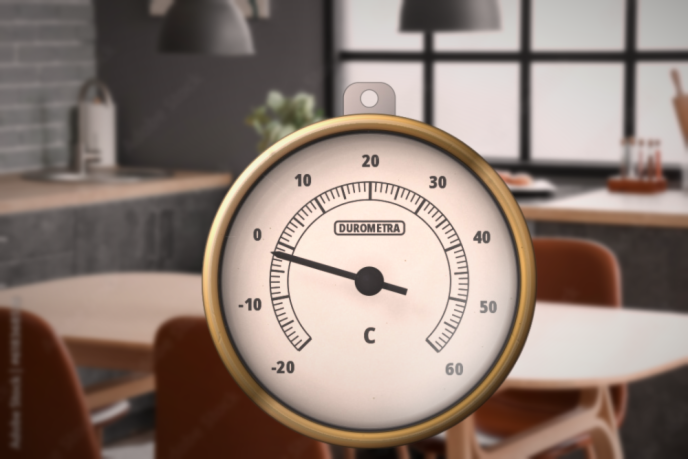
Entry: -2 °C
